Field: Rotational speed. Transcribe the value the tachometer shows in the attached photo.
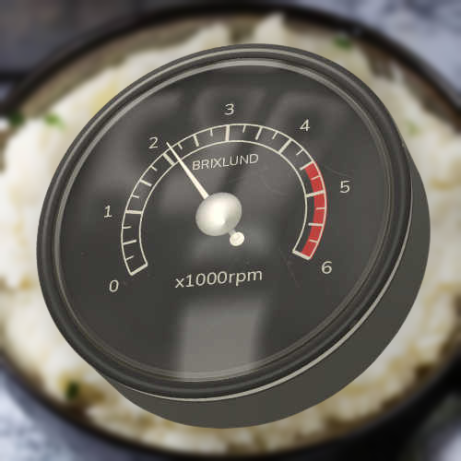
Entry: 2125 rpm
